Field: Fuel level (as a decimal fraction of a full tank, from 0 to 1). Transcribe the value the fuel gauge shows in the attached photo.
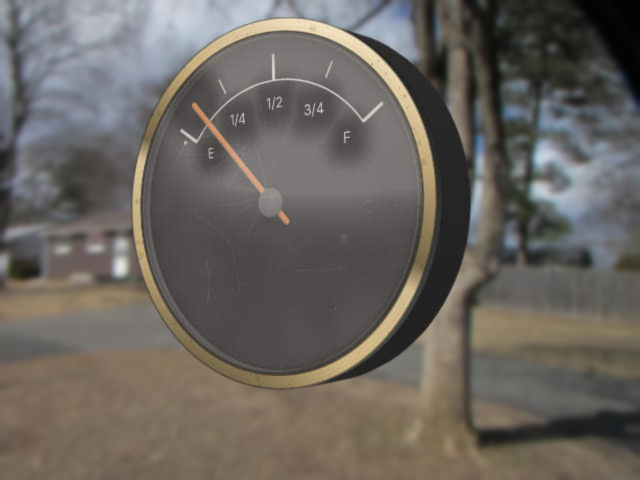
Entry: 0.125
